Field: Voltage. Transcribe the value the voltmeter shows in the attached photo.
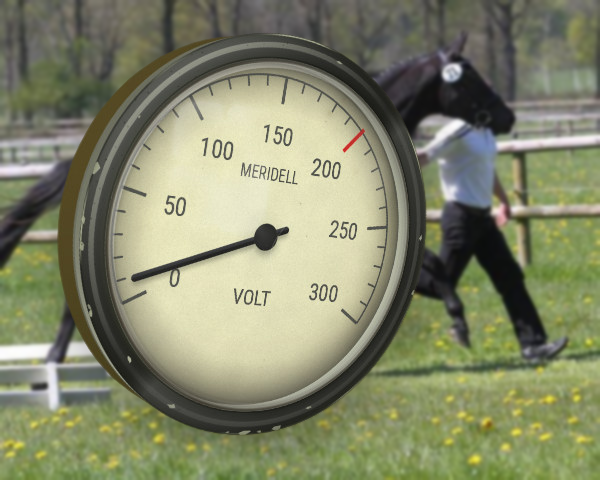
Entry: 10 V
